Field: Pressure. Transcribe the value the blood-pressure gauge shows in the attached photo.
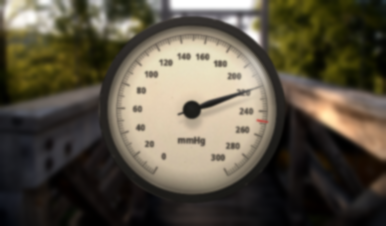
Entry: 220 mmHg
